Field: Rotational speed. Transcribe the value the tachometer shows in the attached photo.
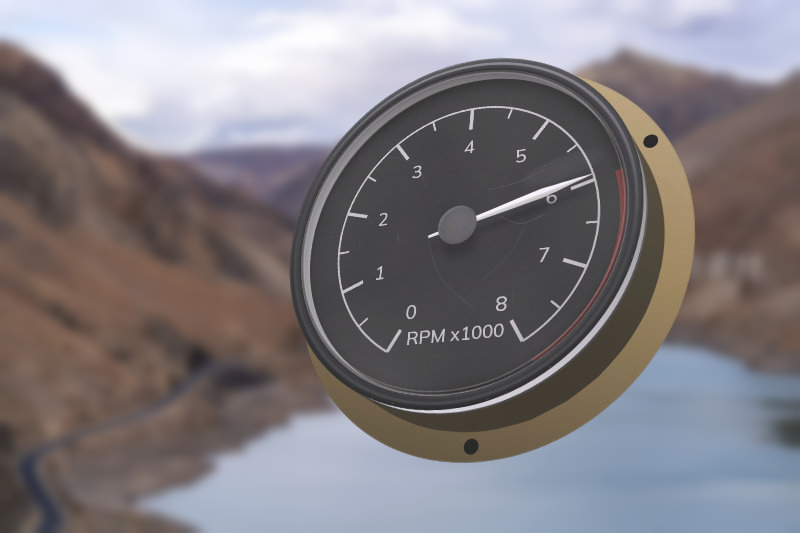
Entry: 6000 rpm
